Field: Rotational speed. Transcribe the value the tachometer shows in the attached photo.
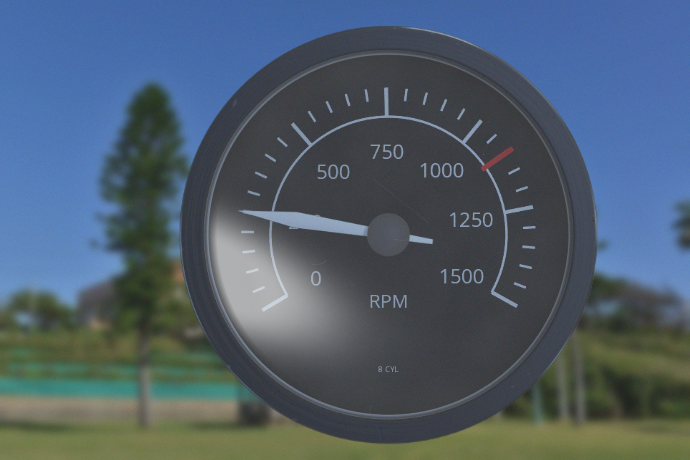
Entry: 250 rpm
